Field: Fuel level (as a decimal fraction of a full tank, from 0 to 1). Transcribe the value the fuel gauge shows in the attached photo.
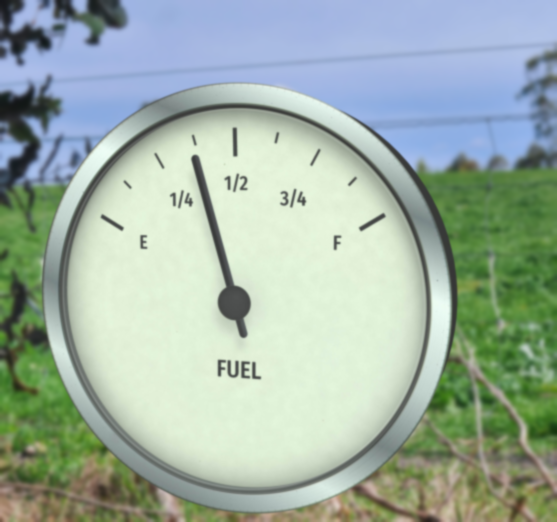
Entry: 0.375
